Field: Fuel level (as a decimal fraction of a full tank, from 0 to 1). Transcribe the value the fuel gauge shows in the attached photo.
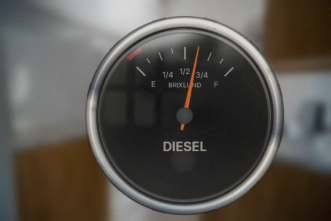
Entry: 0.625
